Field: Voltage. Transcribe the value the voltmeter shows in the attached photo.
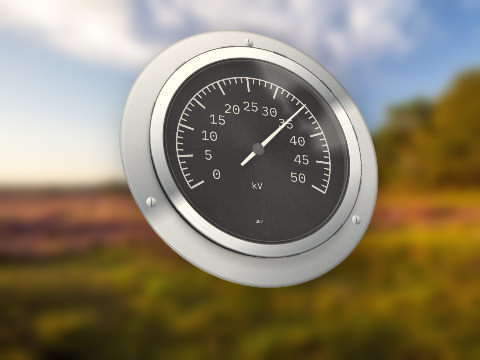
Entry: 35 kV
